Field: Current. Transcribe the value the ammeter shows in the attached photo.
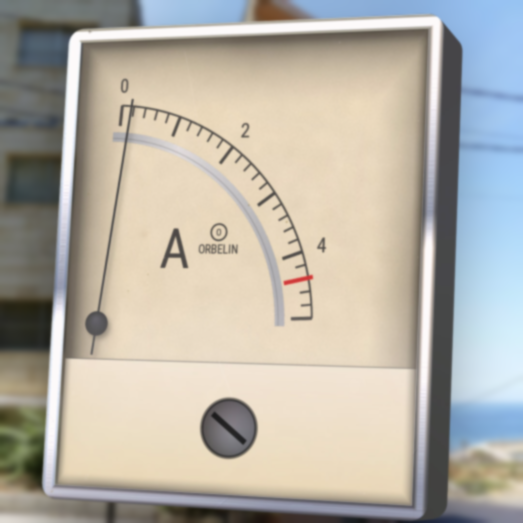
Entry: 0.2 A
